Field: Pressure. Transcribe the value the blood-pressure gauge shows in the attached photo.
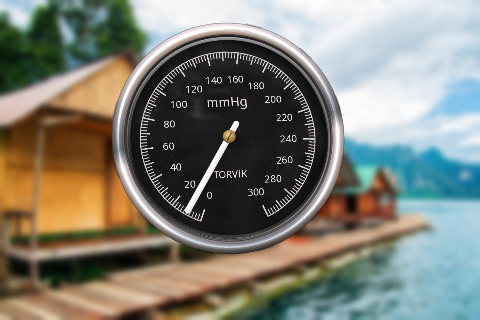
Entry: 10 mmHg
